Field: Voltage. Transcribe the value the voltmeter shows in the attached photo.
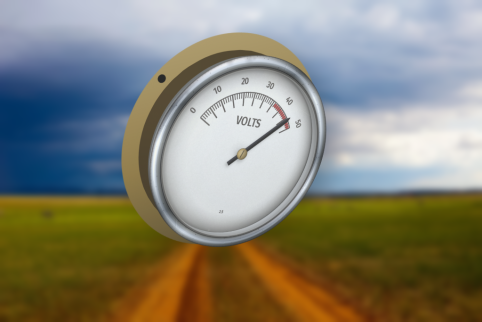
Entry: 45 V
